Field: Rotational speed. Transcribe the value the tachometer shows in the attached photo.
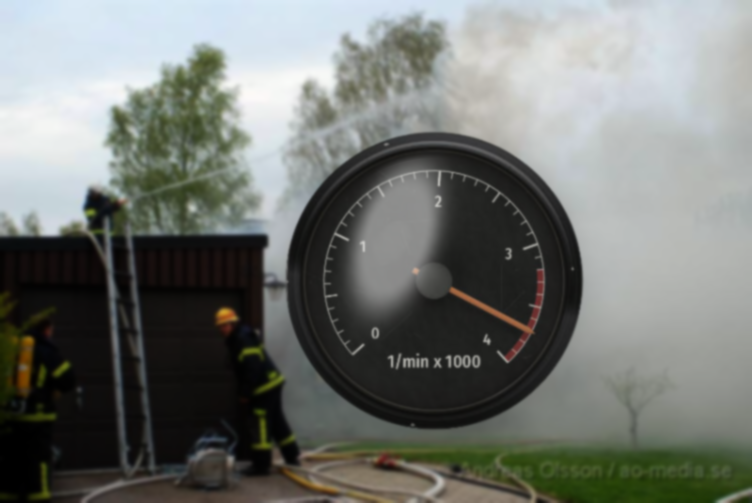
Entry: 3700 rpm
